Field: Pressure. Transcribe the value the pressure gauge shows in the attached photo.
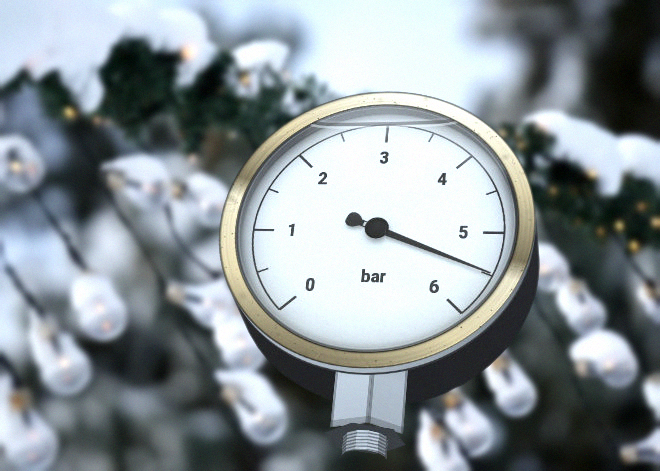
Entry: 5.5 bar
